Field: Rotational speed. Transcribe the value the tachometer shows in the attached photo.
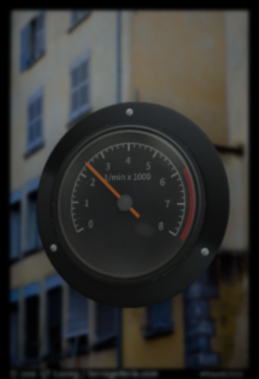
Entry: 2400 rpm
